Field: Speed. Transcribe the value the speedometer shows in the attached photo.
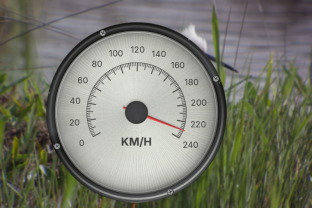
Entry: 230 km/h
